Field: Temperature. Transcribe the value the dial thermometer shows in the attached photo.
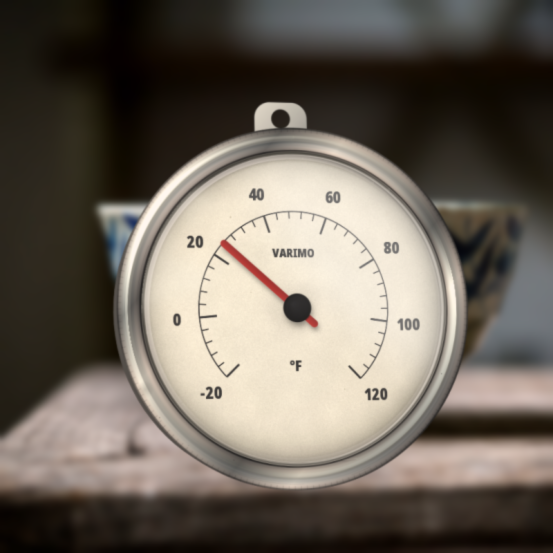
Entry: 24 °F
